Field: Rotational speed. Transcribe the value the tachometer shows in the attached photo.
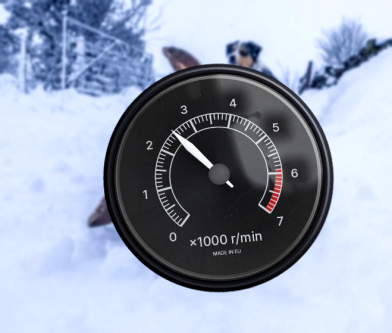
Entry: 2500 rpm
